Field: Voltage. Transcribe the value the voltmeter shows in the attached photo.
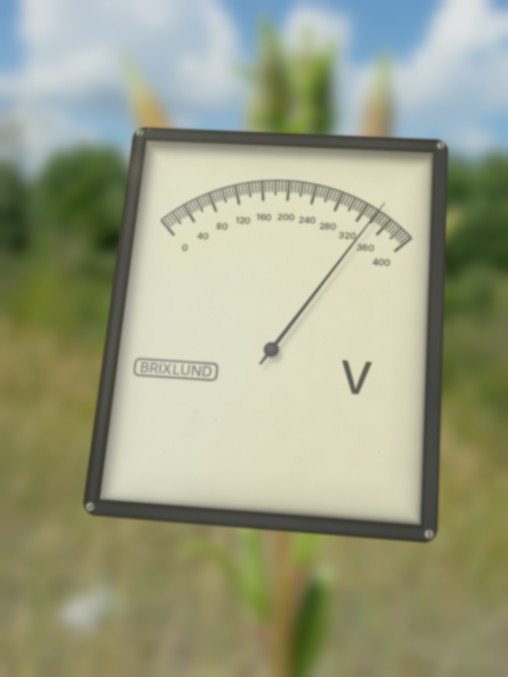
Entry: 340 V
